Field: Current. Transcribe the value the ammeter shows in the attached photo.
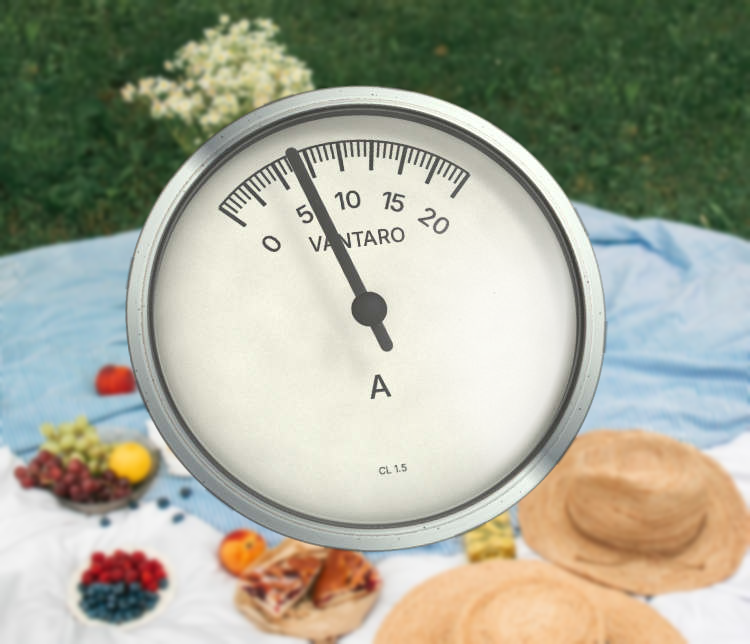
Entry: 6.5 A
